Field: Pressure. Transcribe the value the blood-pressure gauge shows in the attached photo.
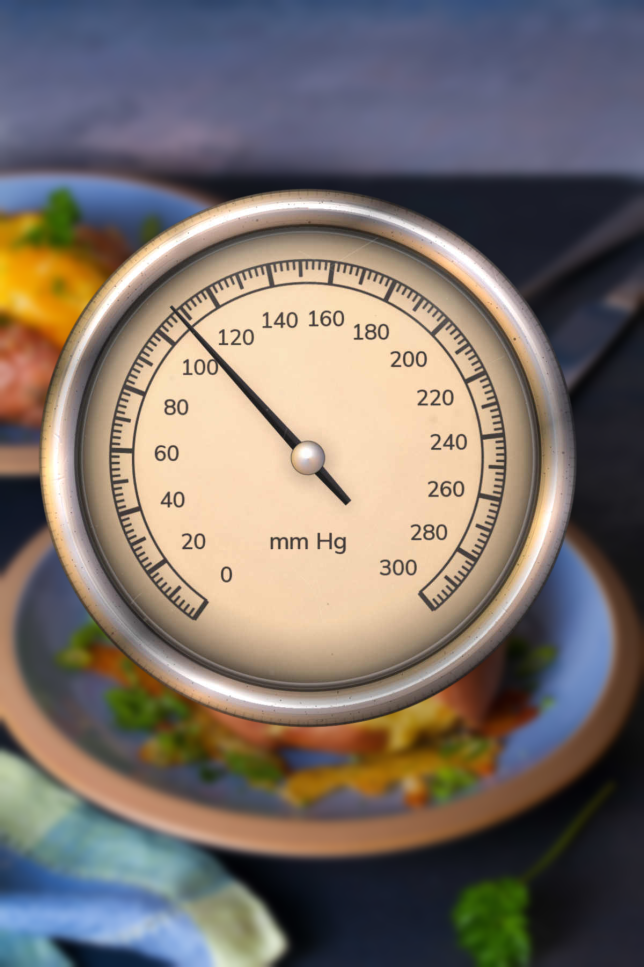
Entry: 108 mmHg
